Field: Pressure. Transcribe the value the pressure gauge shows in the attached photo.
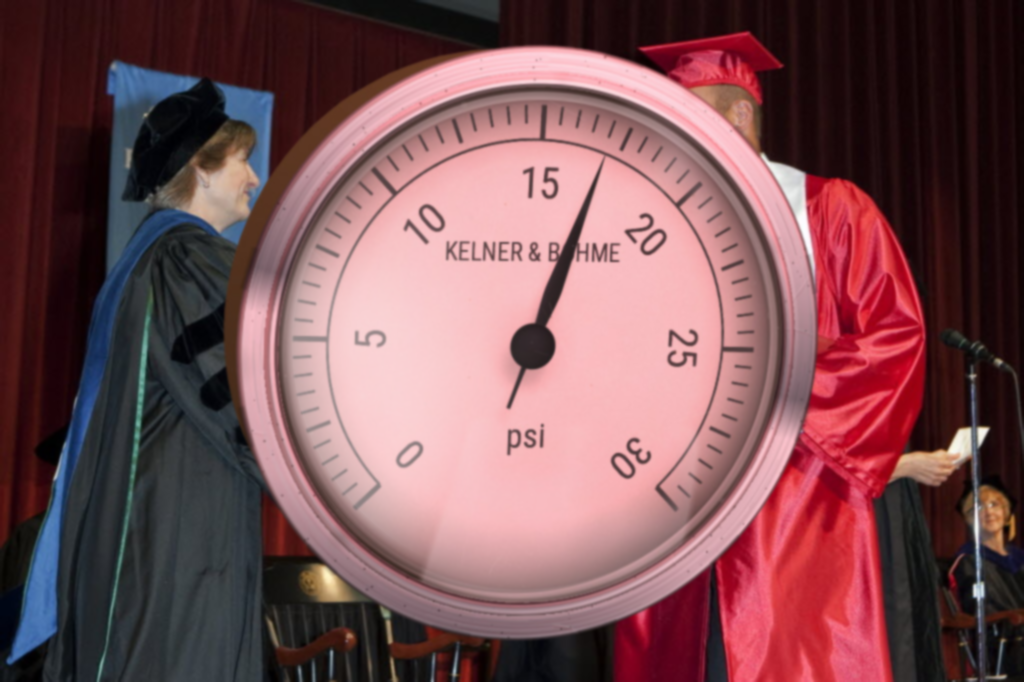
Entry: 17 psi
